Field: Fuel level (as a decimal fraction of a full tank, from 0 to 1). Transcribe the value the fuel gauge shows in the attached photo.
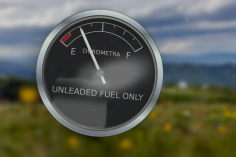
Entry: 0.25
